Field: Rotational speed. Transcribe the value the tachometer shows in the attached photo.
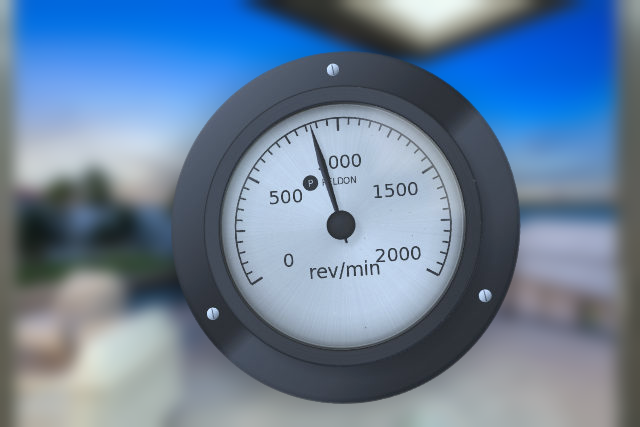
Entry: 875 rpm
